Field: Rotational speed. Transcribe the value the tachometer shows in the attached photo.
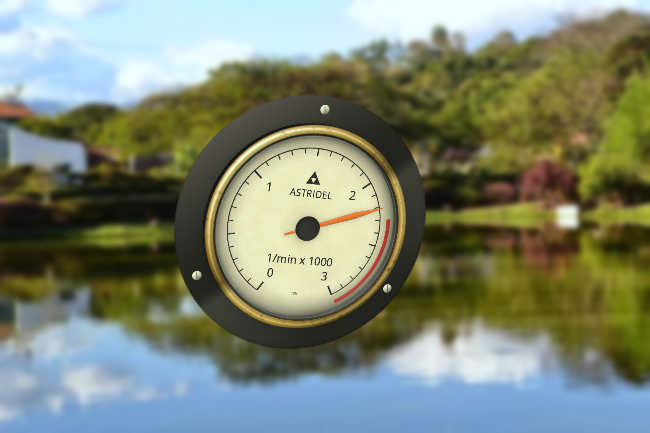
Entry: 2200 rpm
